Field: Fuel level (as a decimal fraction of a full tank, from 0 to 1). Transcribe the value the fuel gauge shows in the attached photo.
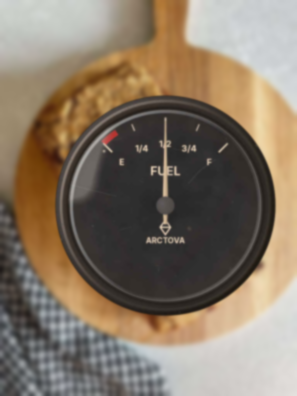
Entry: 0.5
